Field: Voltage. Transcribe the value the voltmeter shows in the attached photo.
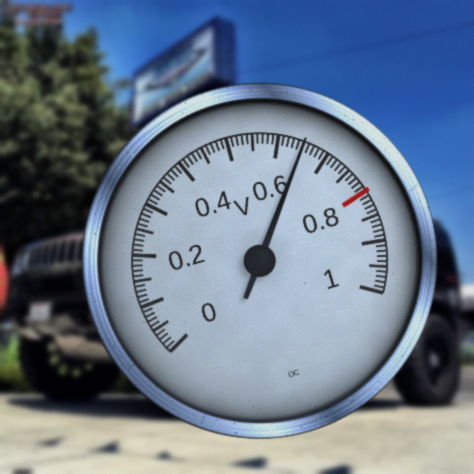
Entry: 0.65 V
